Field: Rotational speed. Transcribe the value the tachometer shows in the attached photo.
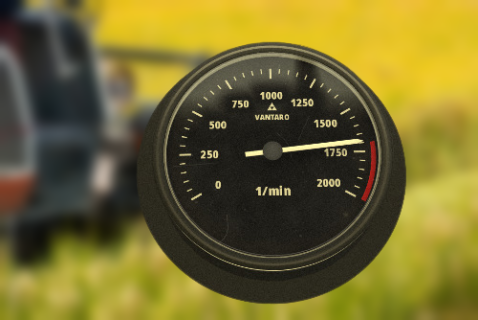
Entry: 1700 rpm
